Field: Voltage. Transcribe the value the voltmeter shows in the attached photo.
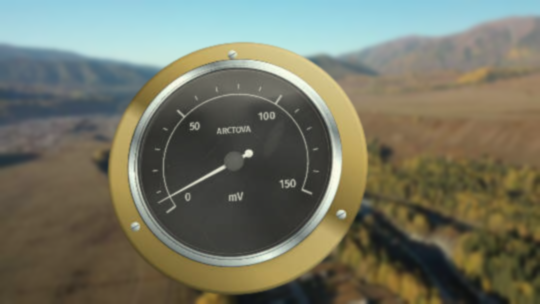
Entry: 5 mV
